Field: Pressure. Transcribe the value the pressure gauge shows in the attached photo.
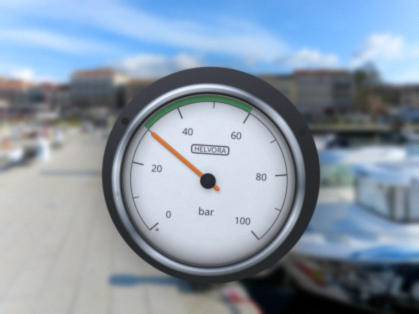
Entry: 30 bar
